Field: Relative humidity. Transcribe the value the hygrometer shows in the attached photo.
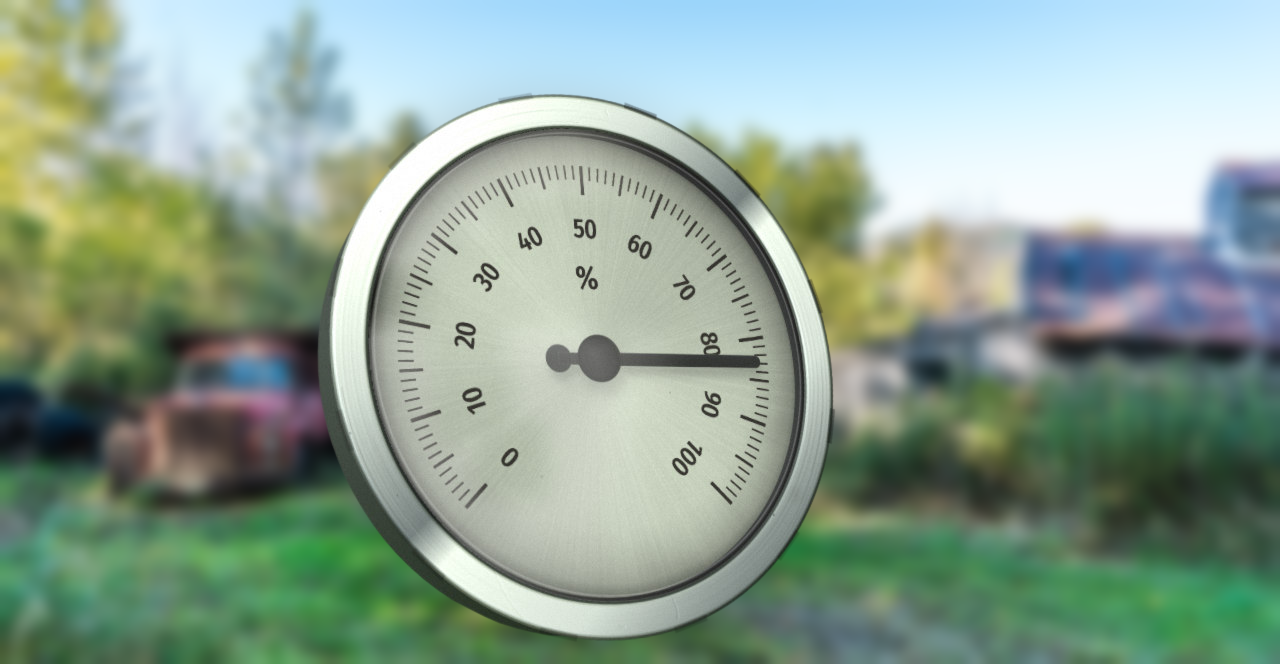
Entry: 83 %
